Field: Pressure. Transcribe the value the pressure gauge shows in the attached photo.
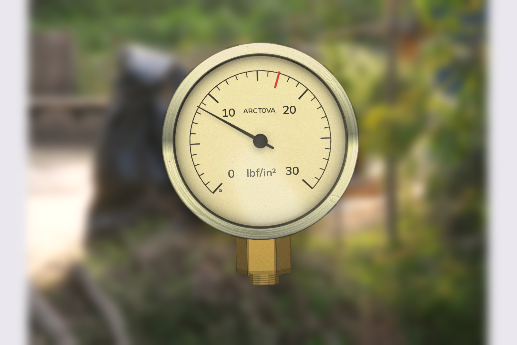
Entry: 8.5 psi
